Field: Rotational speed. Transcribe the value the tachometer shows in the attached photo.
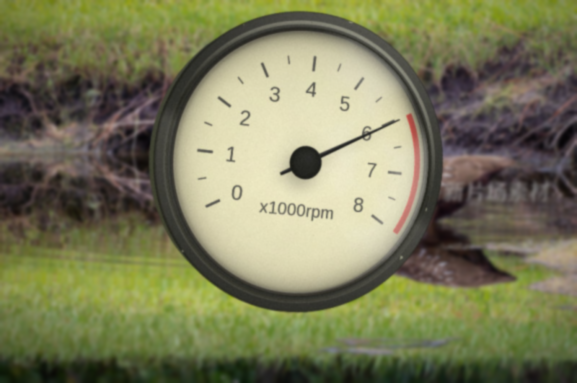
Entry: 6000 rpm
